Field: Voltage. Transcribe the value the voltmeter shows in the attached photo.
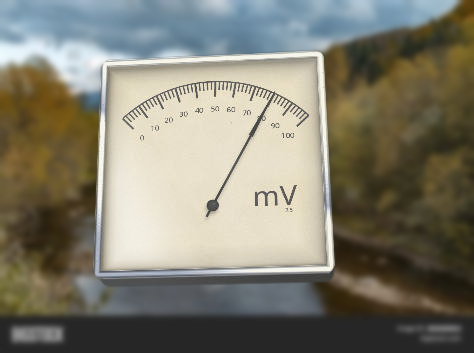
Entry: 80 mV
